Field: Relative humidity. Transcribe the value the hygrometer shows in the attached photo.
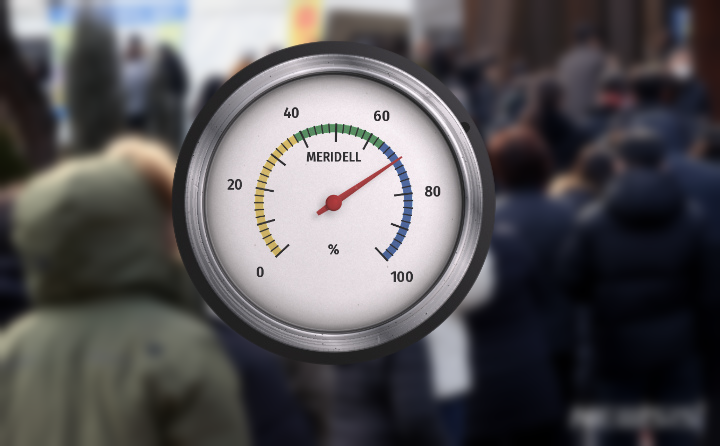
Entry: 70 %
